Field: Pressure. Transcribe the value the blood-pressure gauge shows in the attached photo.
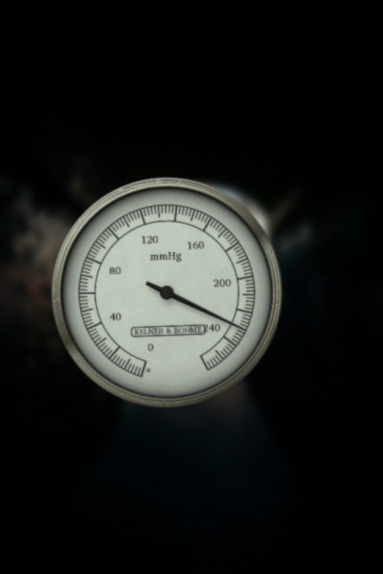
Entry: 230 mmHg
